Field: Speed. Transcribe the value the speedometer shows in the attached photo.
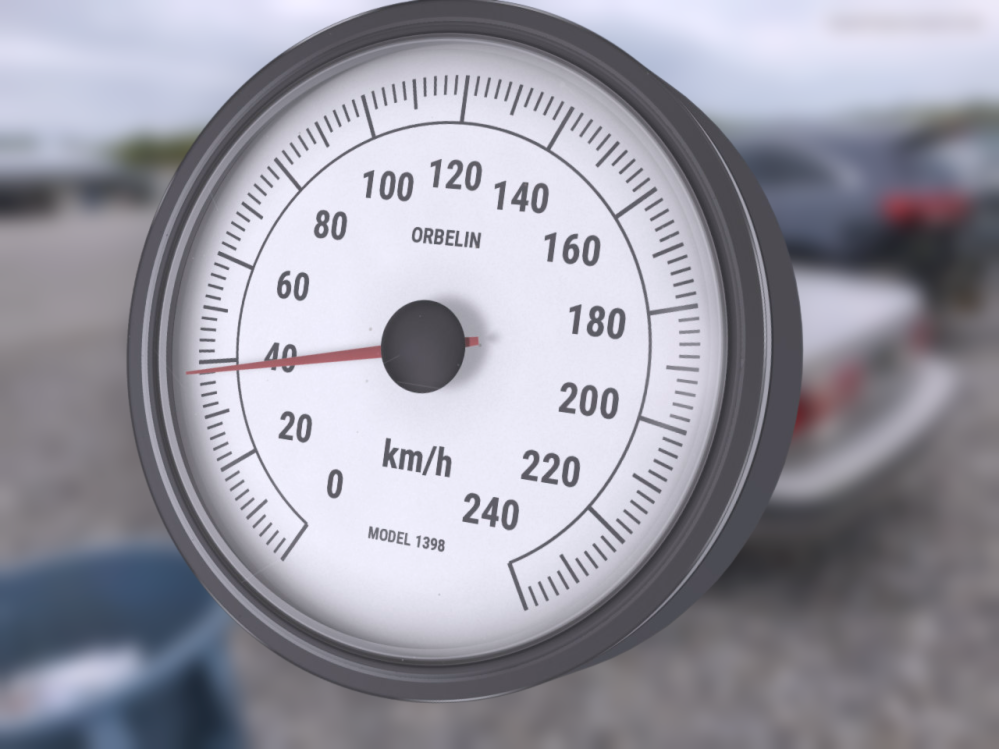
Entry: 38 km/h
